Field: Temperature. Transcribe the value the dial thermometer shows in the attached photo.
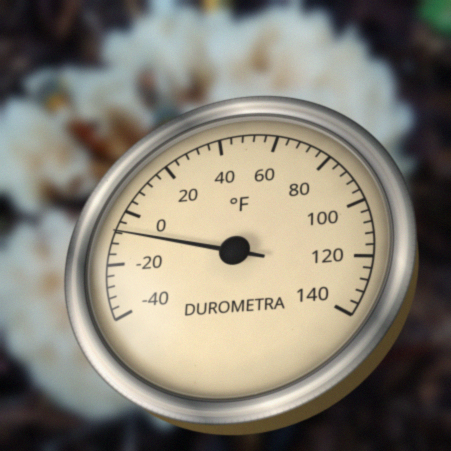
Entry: -8 °F
